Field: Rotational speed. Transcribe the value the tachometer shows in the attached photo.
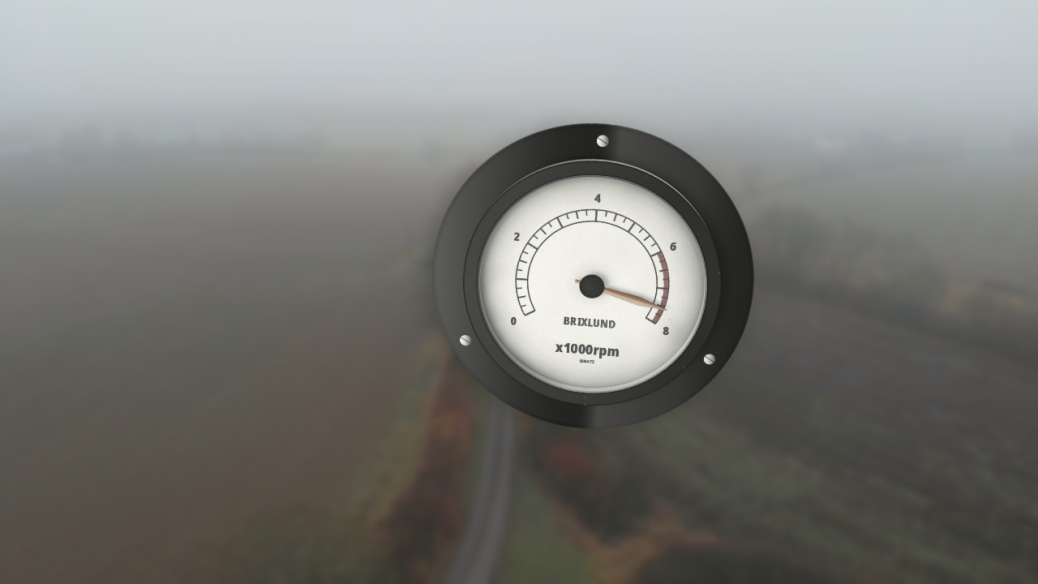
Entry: 7500 rpm
